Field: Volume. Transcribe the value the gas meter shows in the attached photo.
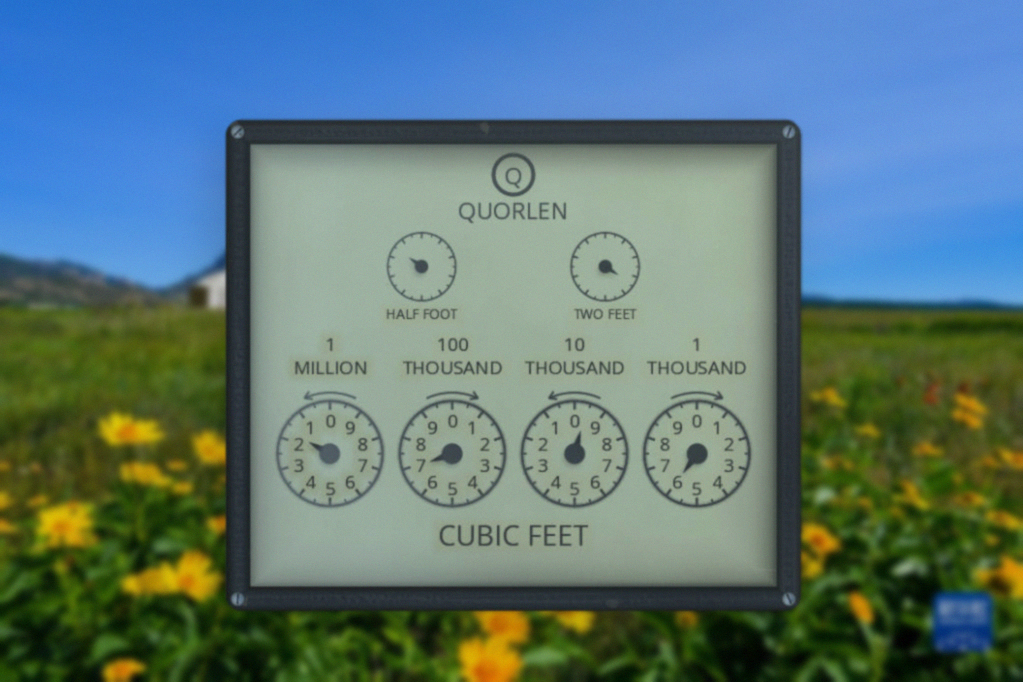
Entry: 169600 ft³
